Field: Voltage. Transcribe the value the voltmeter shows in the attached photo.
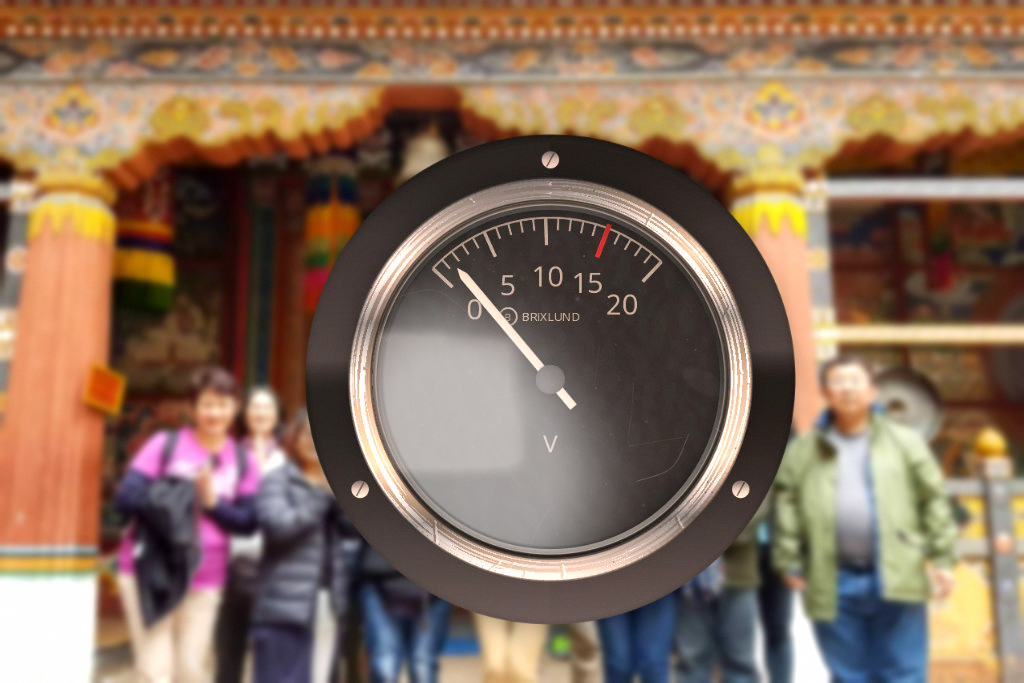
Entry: 1.5 V
